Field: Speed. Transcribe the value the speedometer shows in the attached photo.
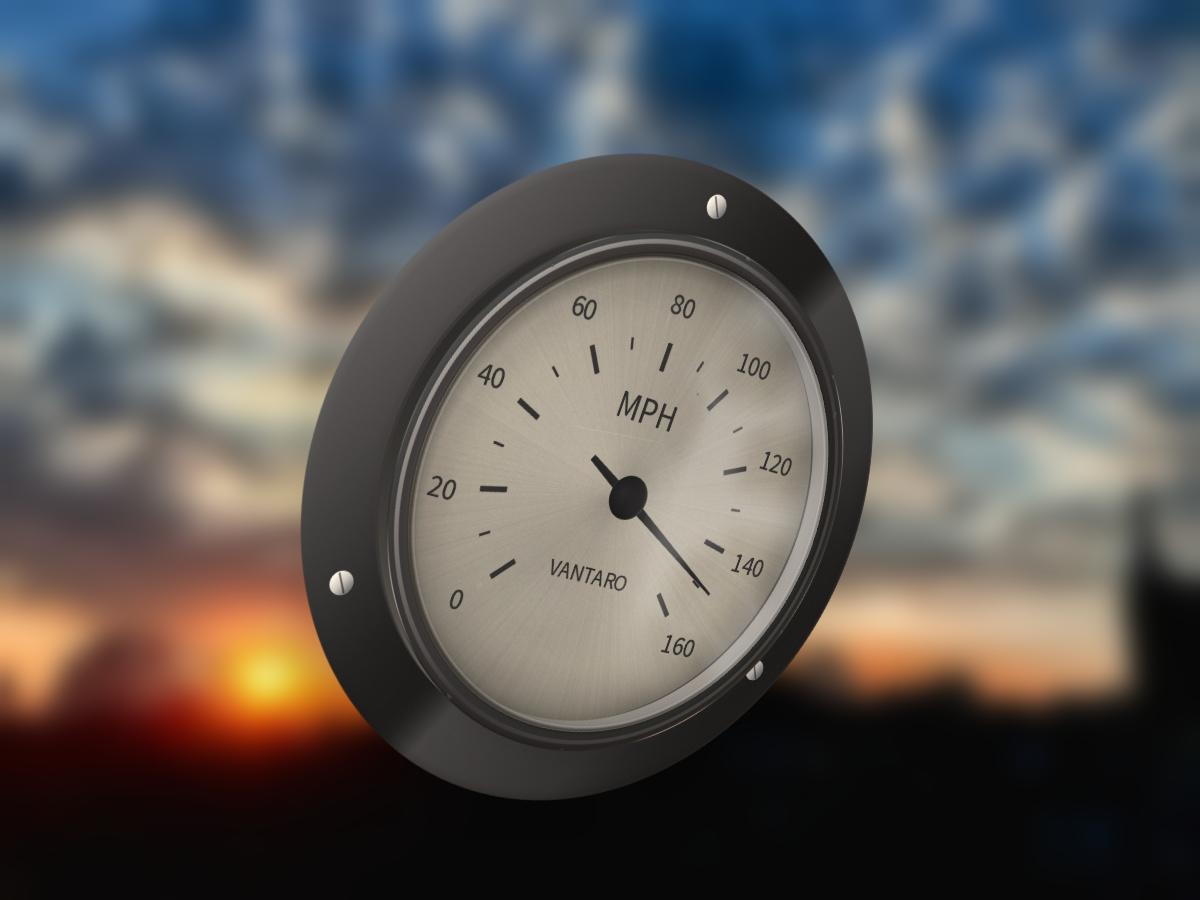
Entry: 150 mph
